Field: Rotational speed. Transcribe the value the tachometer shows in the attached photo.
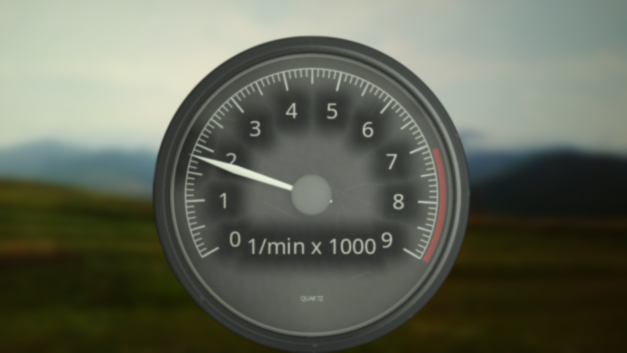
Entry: 1800 rpm
